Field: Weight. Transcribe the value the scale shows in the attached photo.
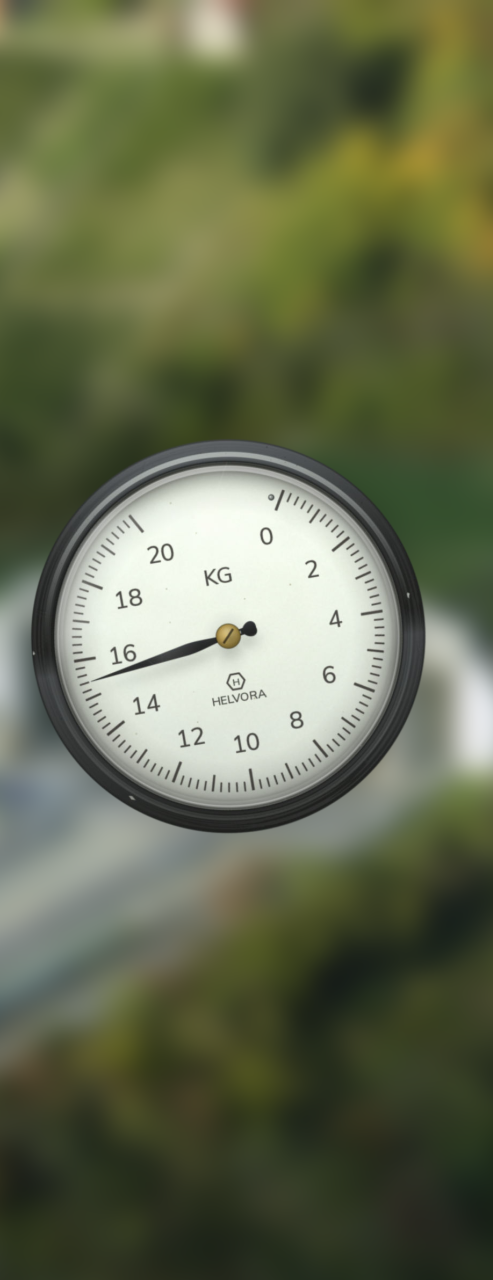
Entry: 15.4 kg
